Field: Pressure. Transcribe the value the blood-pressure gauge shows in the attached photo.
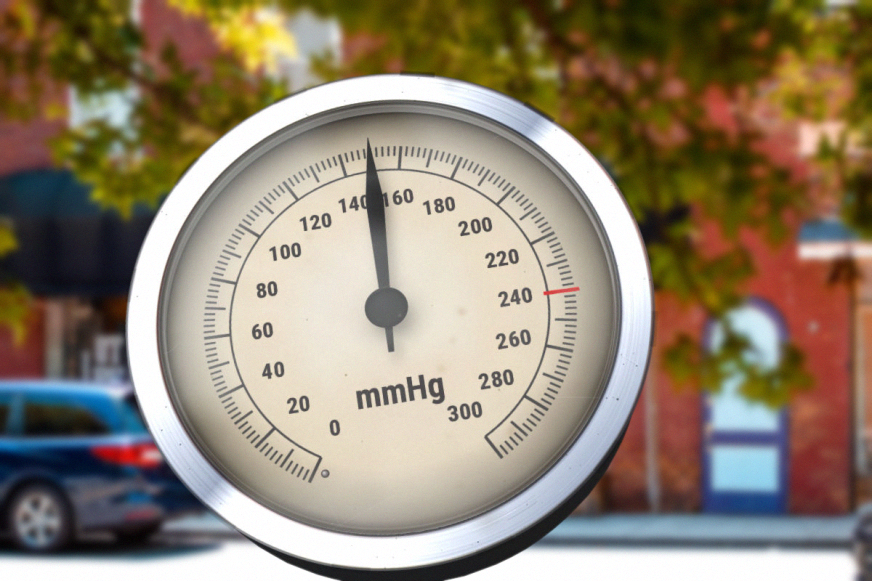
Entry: 150 mmHg
